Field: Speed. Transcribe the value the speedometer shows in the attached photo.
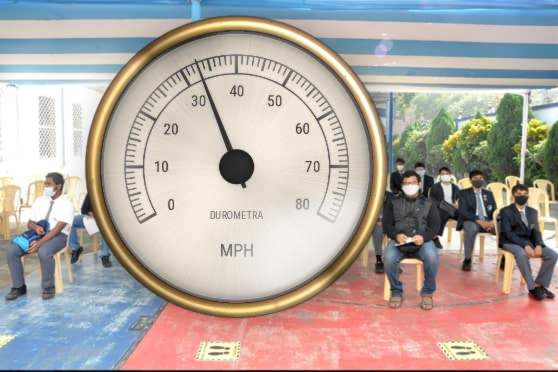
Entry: 33 mph
